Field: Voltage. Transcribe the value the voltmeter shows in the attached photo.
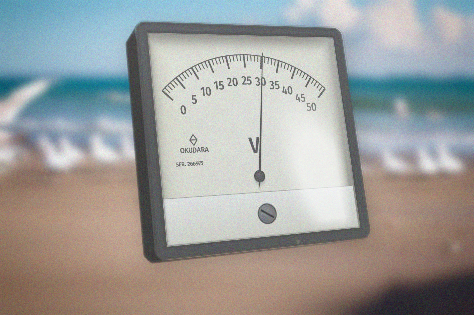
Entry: 30 V
